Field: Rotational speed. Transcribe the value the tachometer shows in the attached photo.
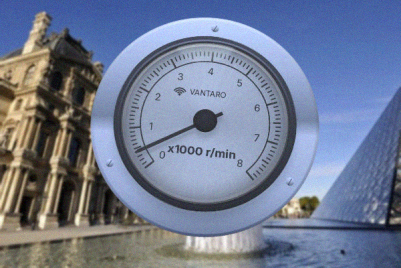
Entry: 400 rpm
